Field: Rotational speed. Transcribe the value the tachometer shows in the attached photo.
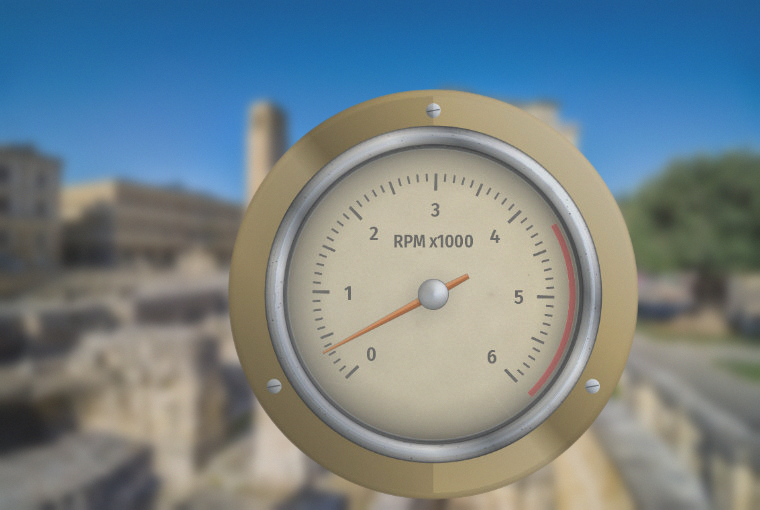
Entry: 350 rpm
